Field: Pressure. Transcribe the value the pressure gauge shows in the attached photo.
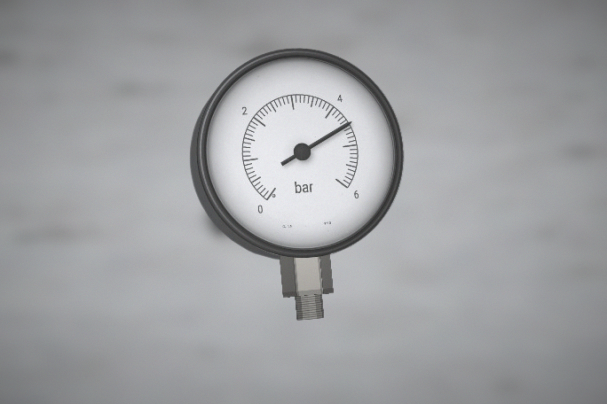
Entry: 4.5 bar
